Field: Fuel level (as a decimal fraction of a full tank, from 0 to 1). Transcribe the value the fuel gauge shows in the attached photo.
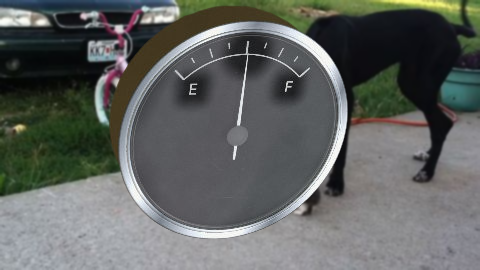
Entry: 0.5
